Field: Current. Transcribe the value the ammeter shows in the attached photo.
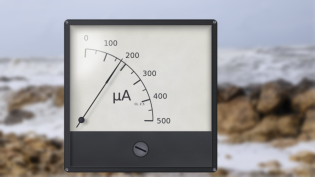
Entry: 175 µA
